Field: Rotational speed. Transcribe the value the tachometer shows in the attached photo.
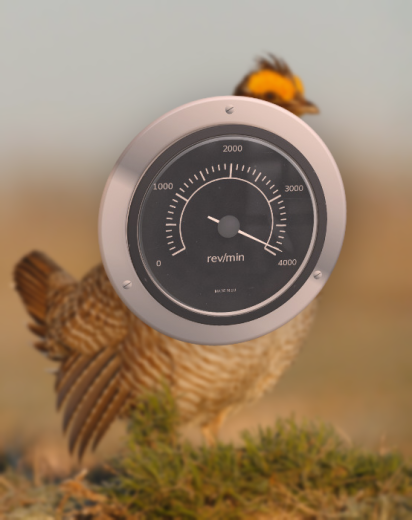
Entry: 3900 rpm
